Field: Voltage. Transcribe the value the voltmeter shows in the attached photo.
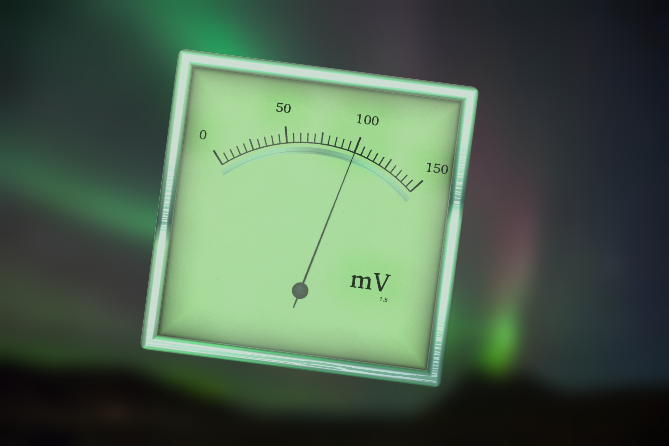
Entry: 100 mV
